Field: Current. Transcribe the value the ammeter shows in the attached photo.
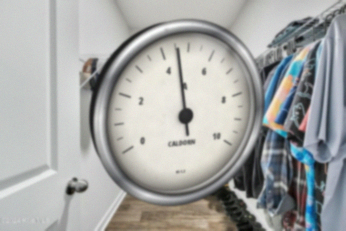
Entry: 4.5 A
